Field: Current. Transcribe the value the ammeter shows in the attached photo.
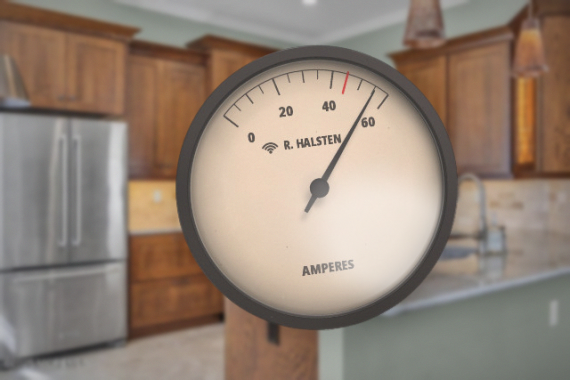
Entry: 55 A
